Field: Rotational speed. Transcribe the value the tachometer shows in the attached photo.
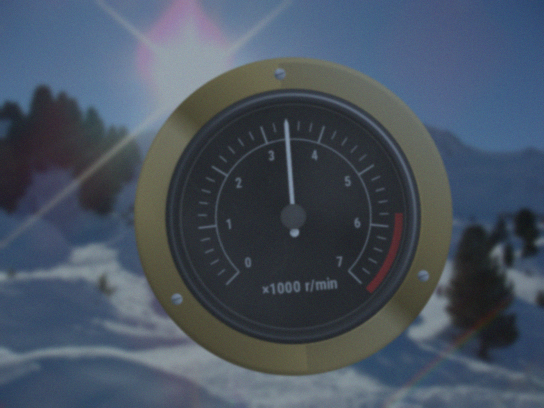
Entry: 3400 rpm
